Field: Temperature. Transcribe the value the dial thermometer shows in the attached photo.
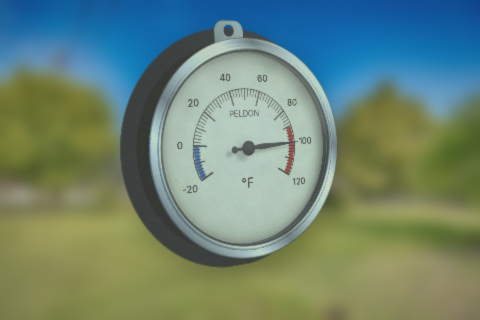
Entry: 100 °F
